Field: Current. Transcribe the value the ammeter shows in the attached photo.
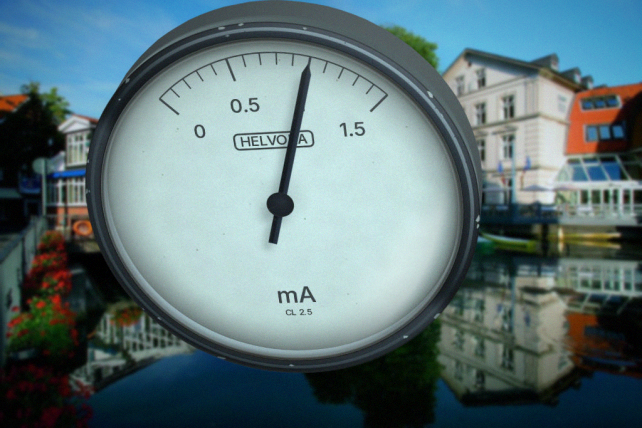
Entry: 1 mA
